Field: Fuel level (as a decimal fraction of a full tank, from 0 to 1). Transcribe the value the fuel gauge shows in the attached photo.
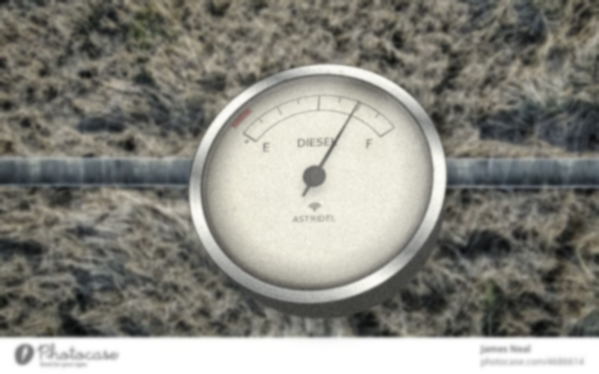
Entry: 0.75
